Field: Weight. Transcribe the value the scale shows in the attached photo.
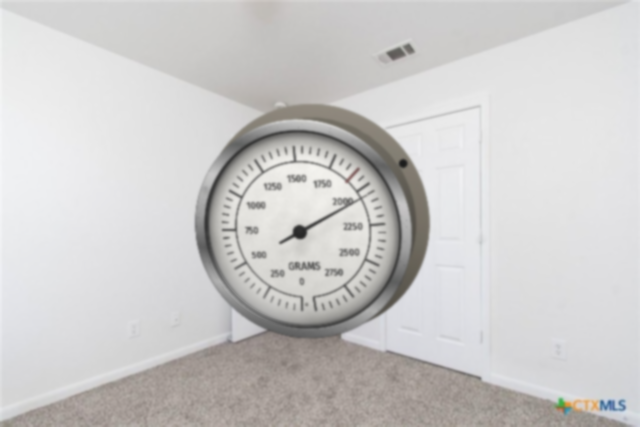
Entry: 2050 g
